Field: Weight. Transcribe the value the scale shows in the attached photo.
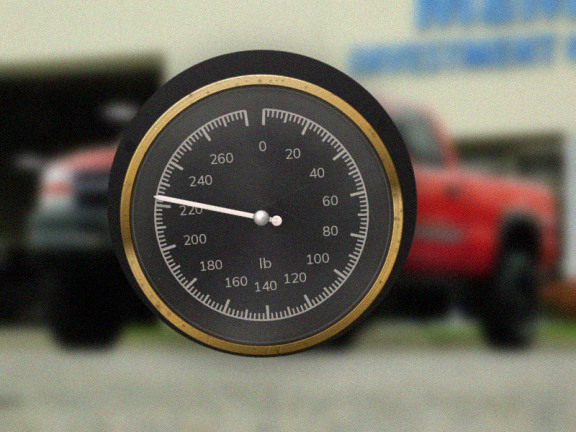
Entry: 224 lb
